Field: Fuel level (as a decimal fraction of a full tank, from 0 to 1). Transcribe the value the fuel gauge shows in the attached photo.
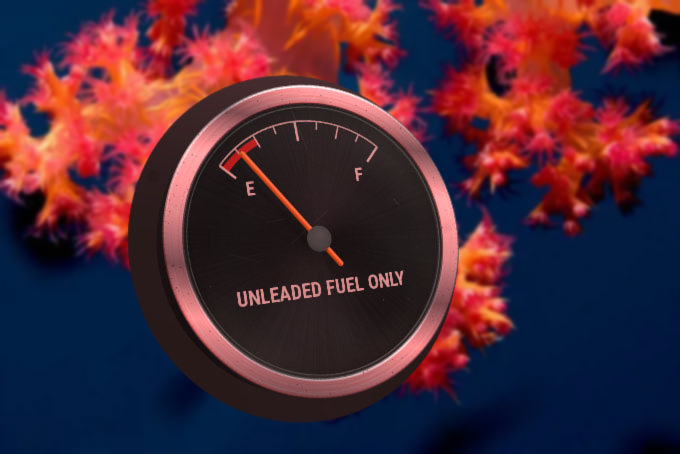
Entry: 0.125
